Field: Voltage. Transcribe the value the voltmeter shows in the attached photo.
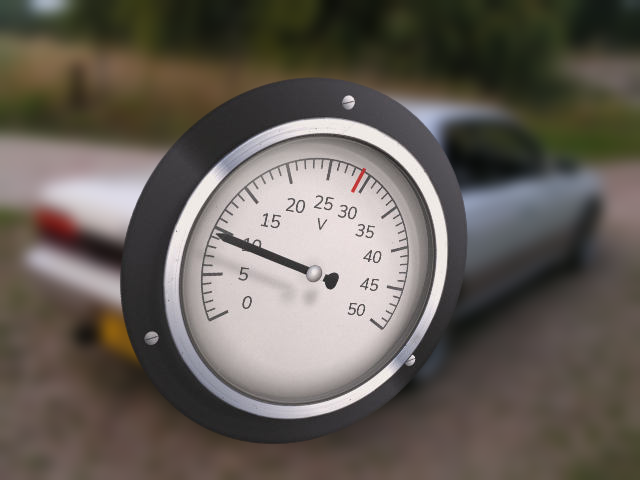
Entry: 9.5 V
